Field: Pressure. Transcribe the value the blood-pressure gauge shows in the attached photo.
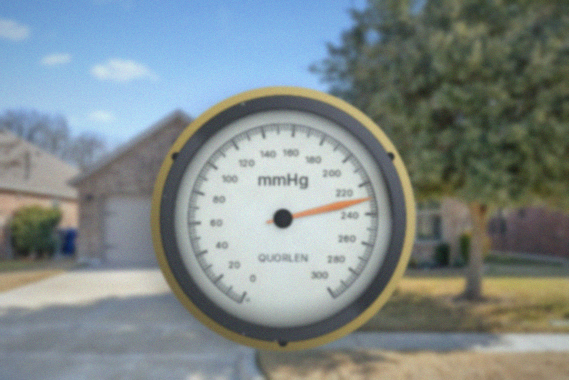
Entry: 230 mmHg
